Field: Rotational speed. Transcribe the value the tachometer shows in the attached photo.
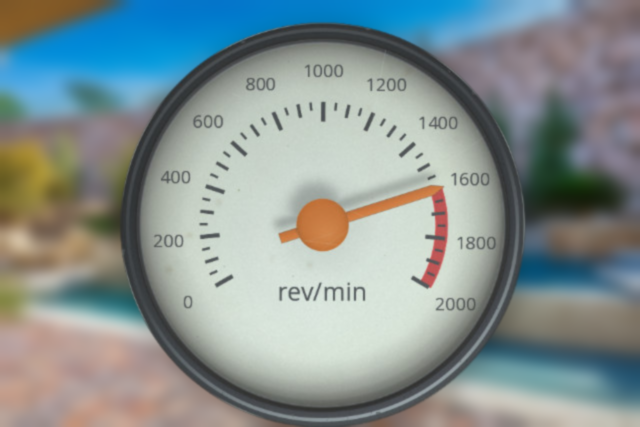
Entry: 1600 rpm
